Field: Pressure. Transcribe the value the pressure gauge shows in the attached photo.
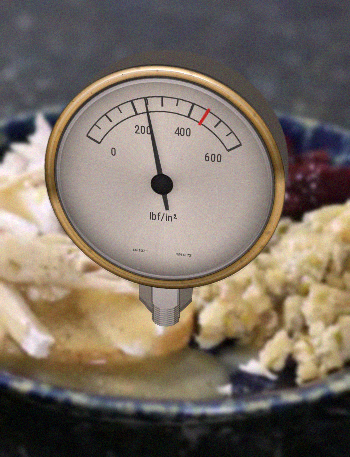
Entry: 250 psi
